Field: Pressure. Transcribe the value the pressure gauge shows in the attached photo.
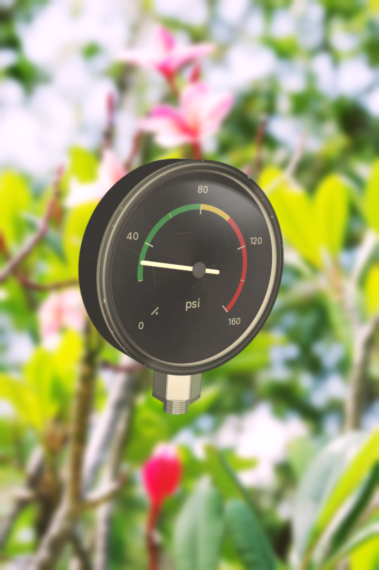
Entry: 30 psi
